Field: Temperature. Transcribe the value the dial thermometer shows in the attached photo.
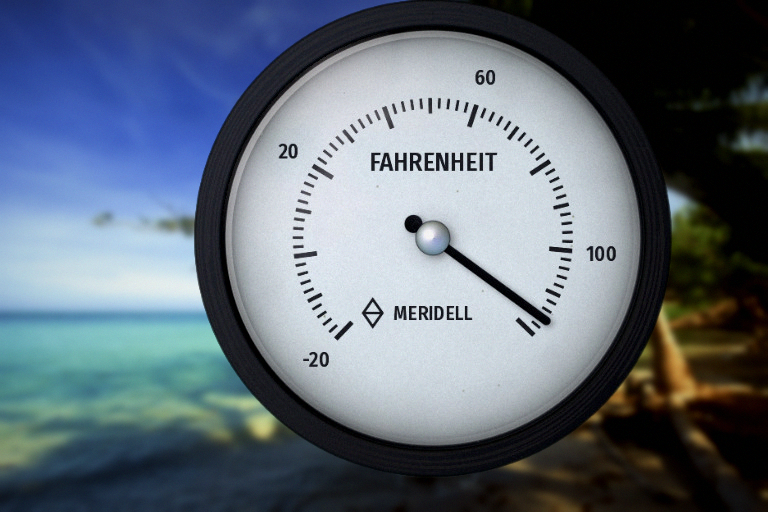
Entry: 116 °F
